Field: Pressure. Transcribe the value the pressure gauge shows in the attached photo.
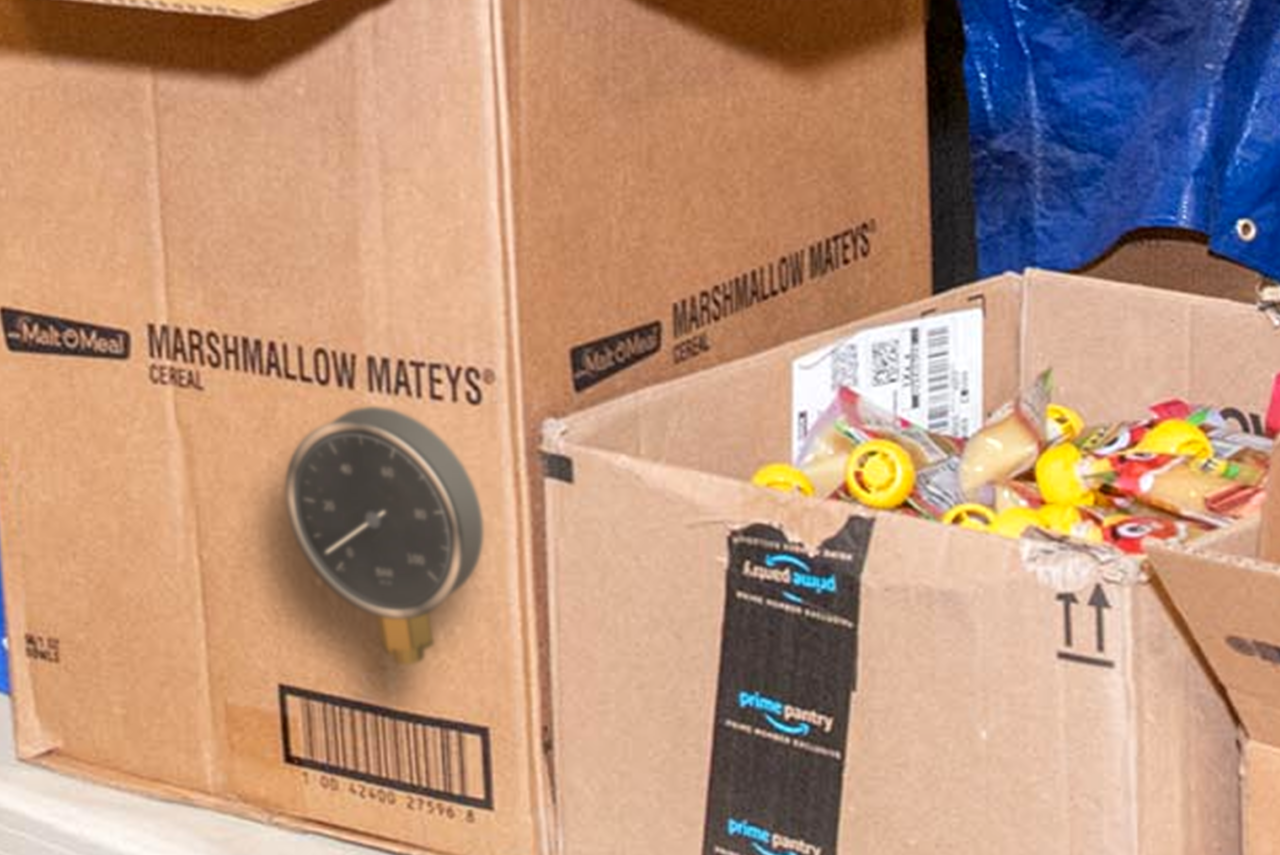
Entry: 5 bar
